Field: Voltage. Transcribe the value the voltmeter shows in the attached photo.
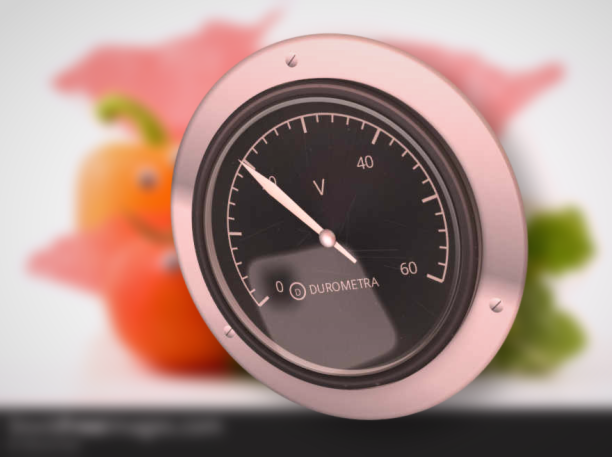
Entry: 20 V
